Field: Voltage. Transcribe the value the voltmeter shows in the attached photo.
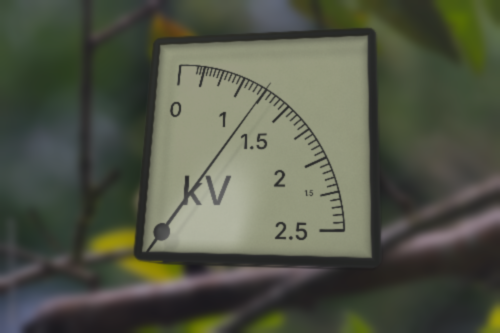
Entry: 1.25 kV
